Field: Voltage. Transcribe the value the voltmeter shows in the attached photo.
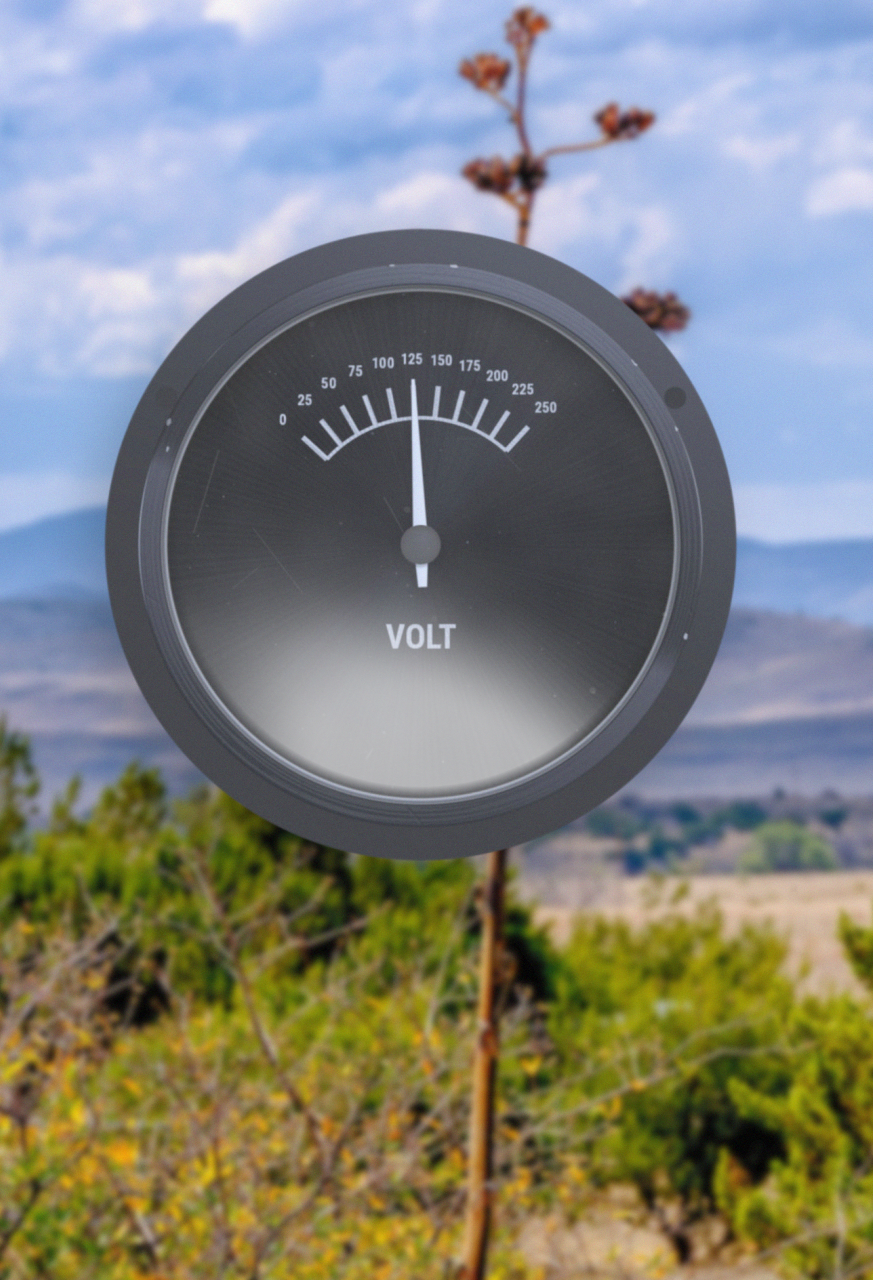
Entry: 125 V
